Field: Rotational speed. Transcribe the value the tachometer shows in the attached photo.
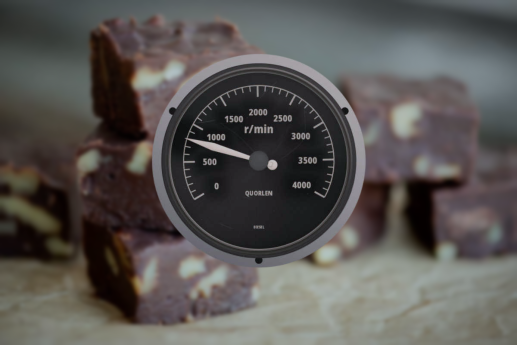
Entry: 800 rpm
